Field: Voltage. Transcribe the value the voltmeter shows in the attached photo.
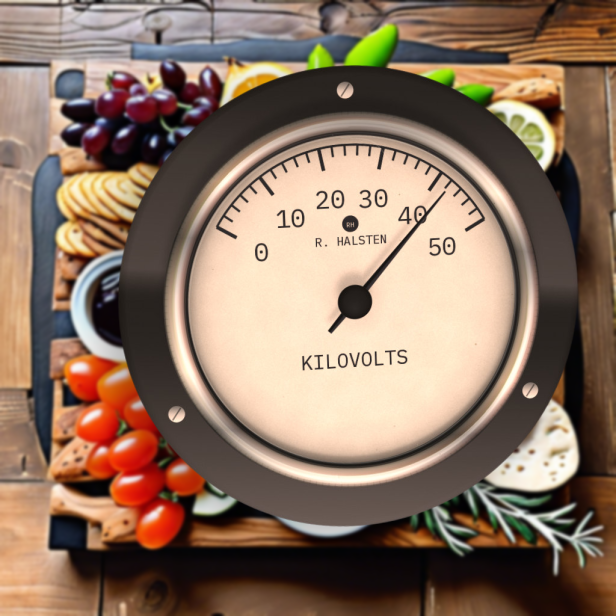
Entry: 42 kV
